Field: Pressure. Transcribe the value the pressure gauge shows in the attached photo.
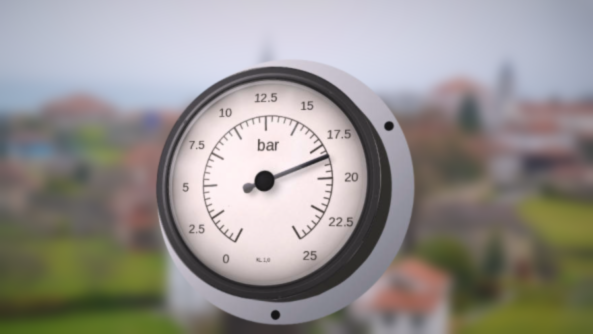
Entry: 18.5 bar
